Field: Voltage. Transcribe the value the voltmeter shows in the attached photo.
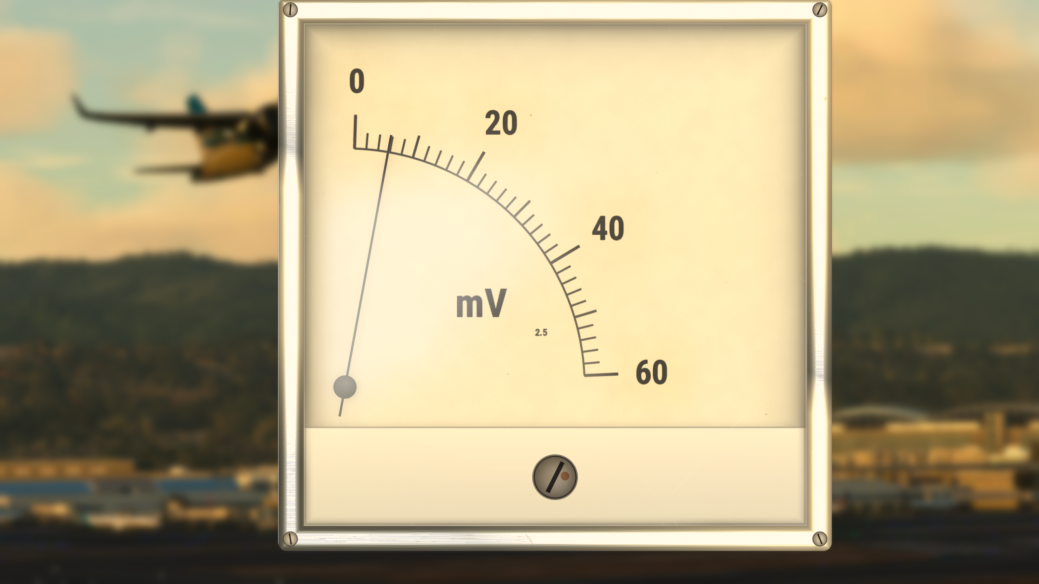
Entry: 6 mV
